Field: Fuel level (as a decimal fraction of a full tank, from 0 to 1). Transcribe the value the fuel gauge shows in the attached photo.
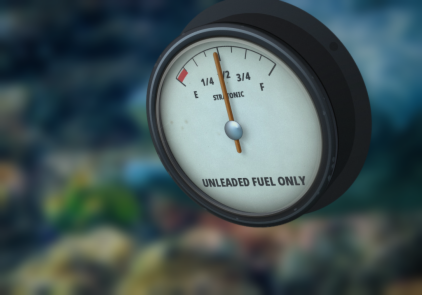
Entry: 0.5
